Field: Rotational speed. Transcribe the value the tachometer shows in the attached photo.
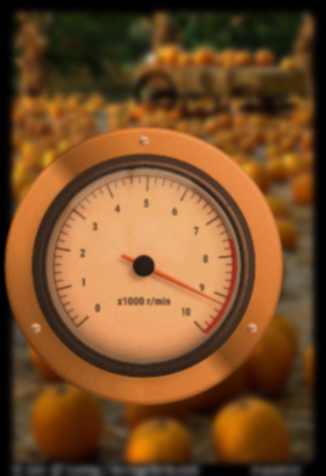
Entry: 9200 rpm
